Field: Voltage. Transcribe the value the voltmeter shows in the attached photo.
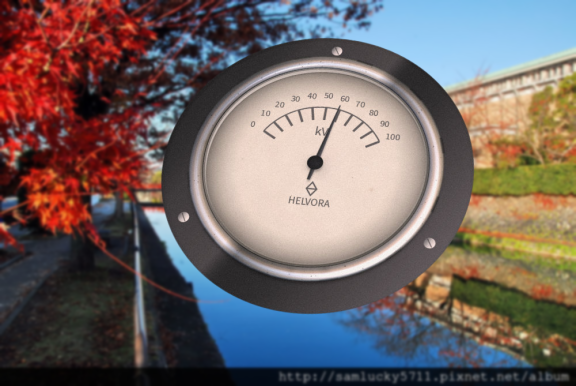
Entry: 60 kV
